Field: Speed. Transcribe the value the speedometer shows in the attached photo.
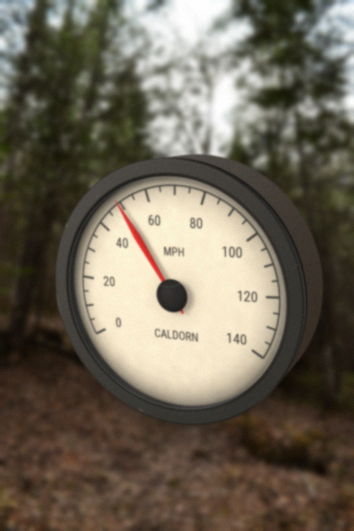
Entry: 50 mph
